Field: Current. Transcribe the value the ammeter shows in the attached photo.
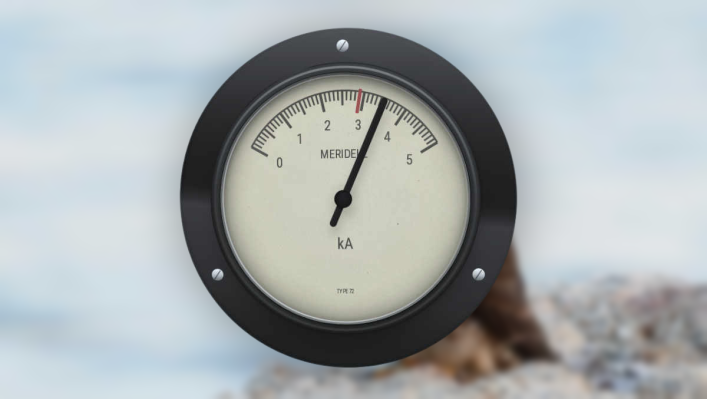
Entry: 3.5 kA
